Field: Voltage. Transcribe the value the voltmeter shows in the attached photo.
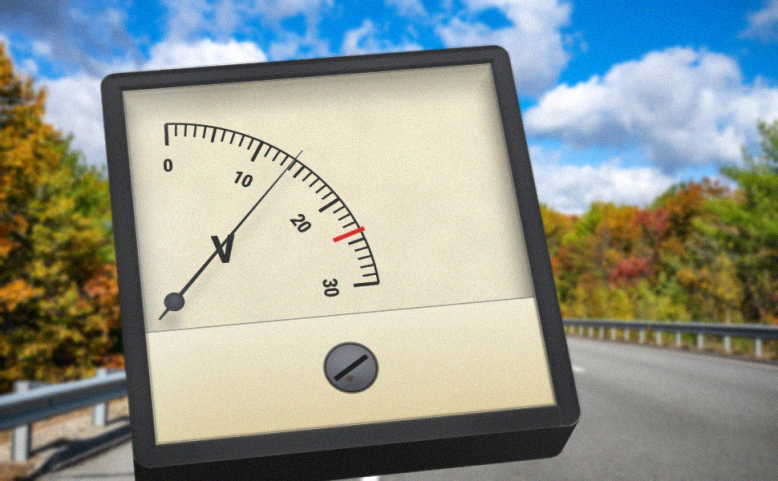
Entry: 14 V
